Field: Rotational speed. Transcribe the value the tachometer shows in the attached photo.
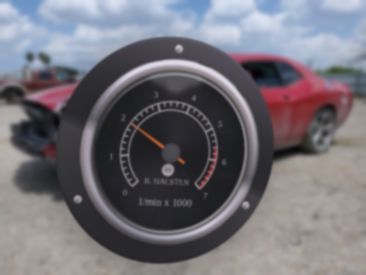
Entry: 2000 rpm
